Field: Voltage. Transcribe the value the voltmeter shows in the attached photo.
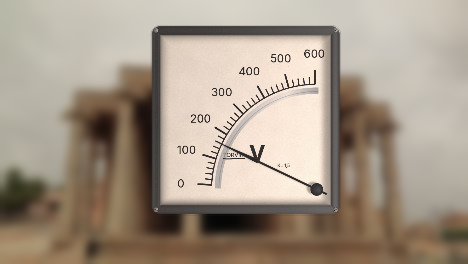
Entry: 160 V
